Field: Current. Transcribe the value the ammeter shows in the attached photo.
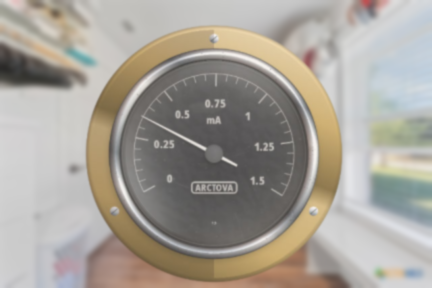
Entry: 0.35 mA
